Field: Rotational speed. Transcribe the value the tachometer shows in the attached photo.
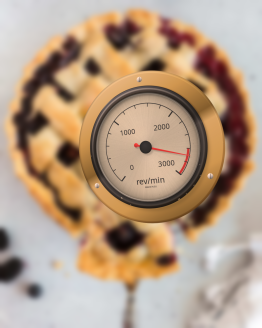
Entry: 2700 rpm
